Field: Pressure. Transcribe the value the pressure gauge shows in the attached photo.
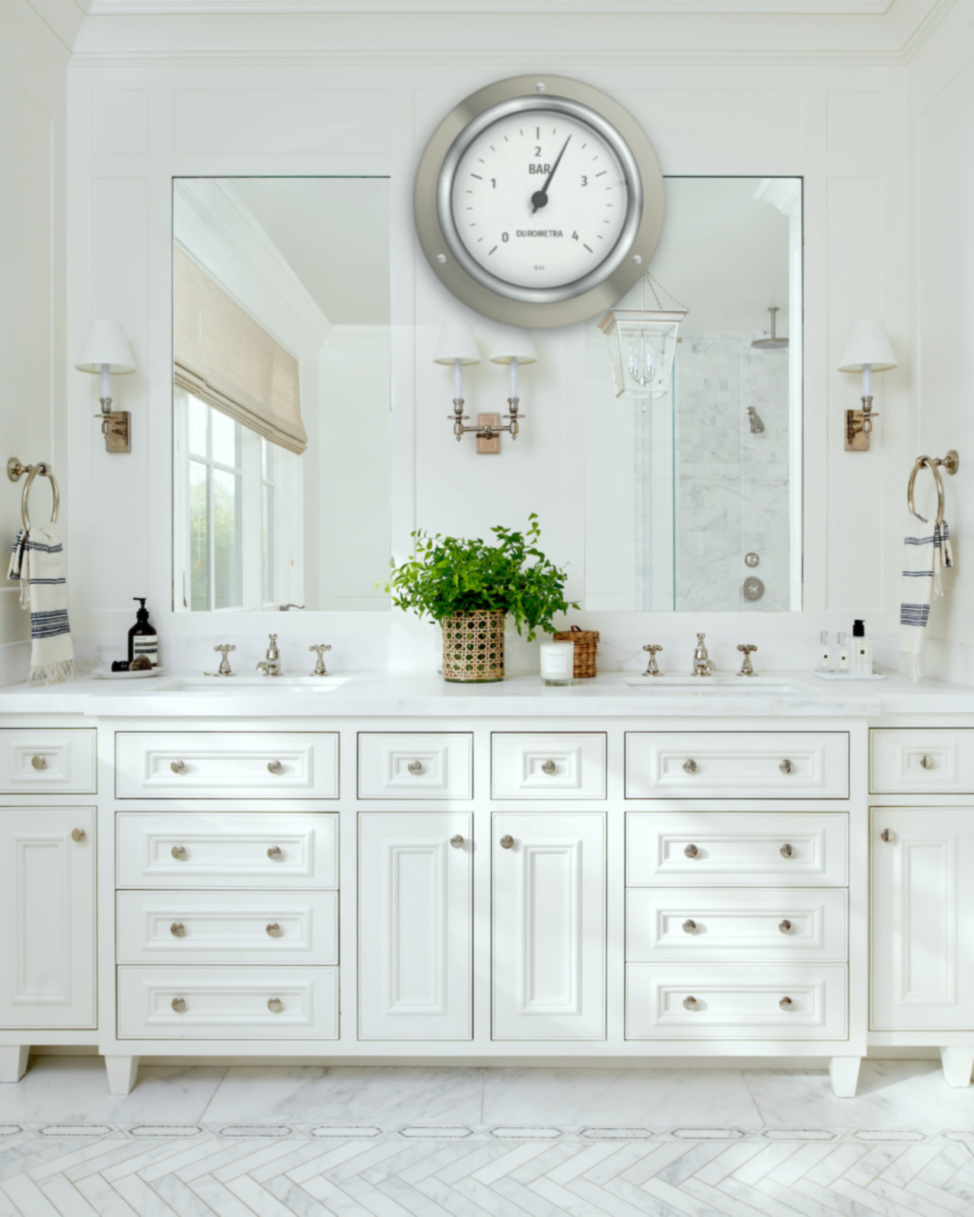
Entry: 2.4 bar
